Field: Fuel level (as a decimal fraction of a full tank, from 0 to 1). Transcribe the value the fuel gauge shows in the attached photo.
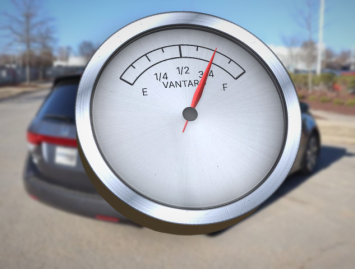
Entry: 0.75
